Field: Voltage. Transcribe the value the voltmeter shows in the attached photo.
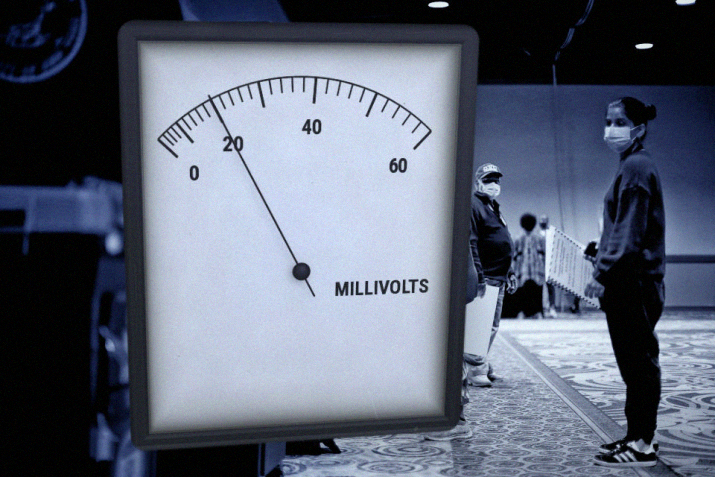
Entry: 20 mV
